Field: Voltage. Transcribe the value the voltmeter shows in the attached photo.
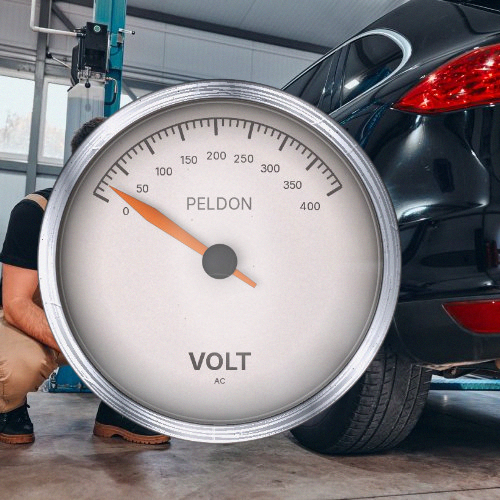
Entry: 20 V
